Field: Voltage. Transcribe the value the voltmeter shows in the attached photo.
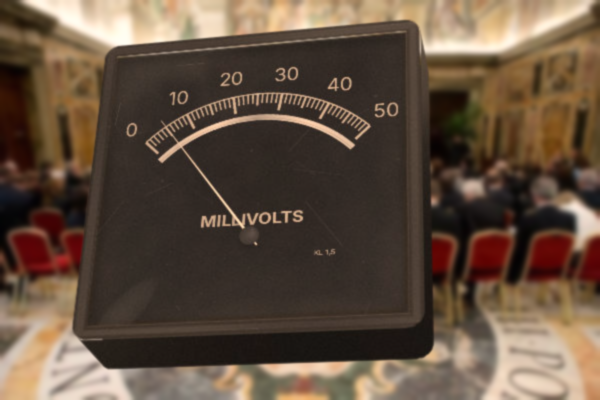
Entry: 5 mV
